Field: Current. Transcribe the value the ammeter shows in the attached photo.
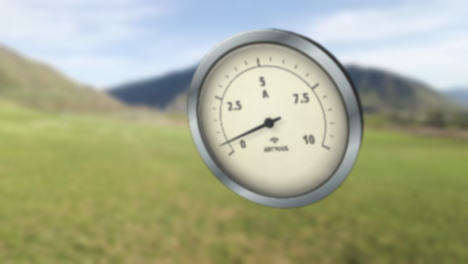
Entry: 0.5 A
